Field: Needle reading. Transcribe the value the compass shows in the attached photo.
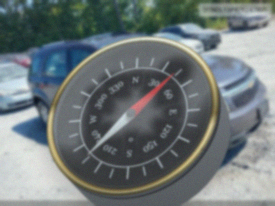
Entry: 45 °
